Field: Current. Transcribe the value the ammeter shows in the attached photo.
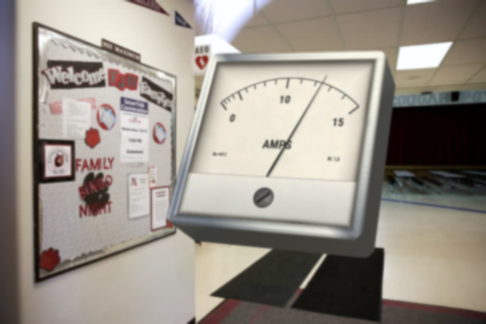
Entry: 12.5 A
